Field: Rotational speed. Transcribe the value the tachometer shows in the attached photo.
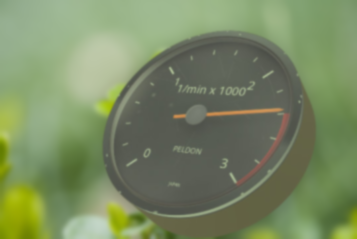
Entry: 2400 rpm
